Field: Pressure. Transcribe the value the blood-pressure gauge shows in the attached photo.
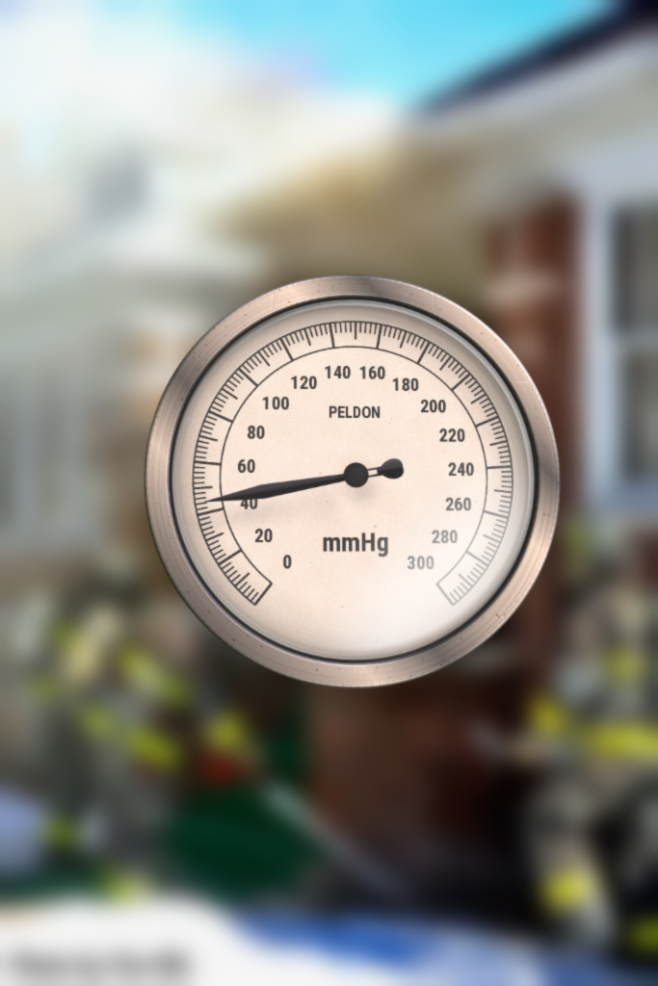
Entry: 44 mmHg
